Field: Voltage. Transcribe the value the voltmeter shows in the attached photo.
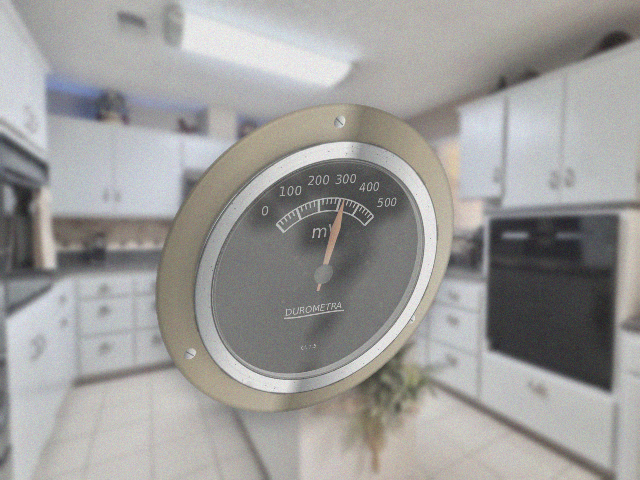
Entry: 300 mV
